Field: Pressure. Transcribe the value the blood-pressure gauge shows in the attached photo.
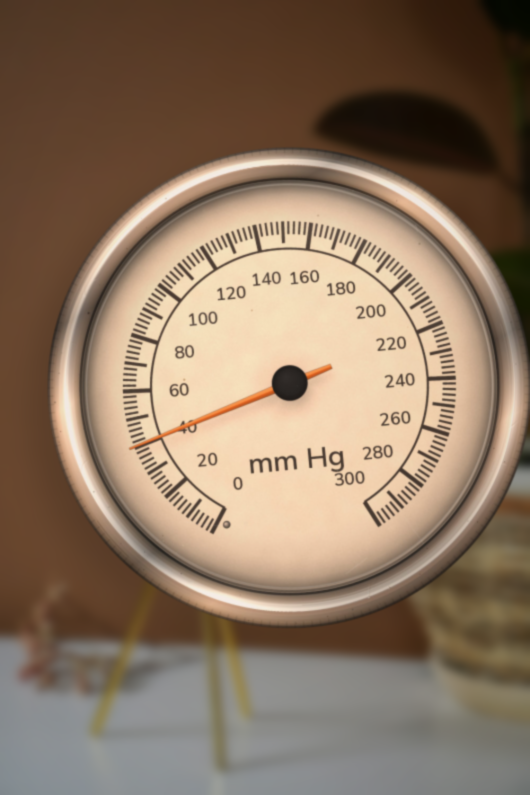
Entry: 40 mmHg
